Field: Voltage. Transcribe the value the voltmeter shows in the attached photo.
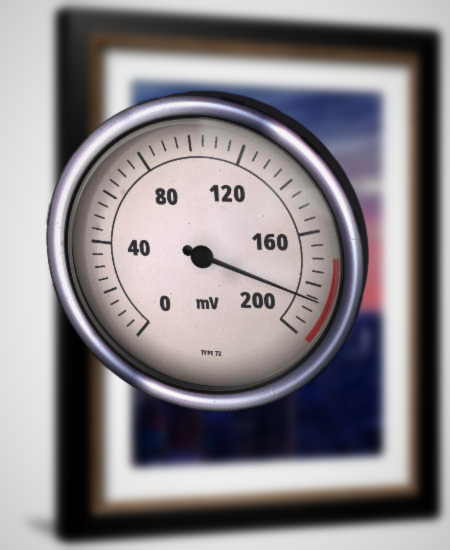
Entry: 185 mV
